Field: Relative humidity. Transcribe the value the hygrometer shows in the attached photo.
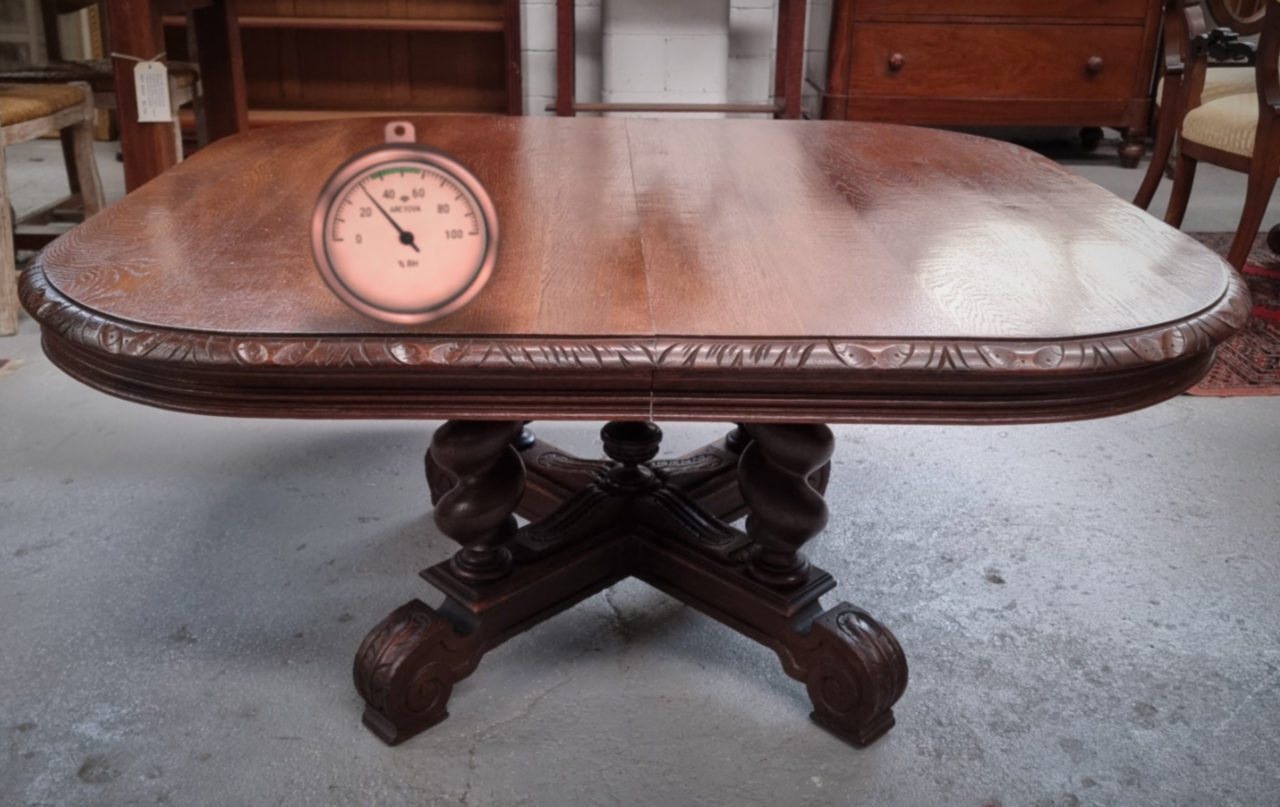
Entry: 30 %
